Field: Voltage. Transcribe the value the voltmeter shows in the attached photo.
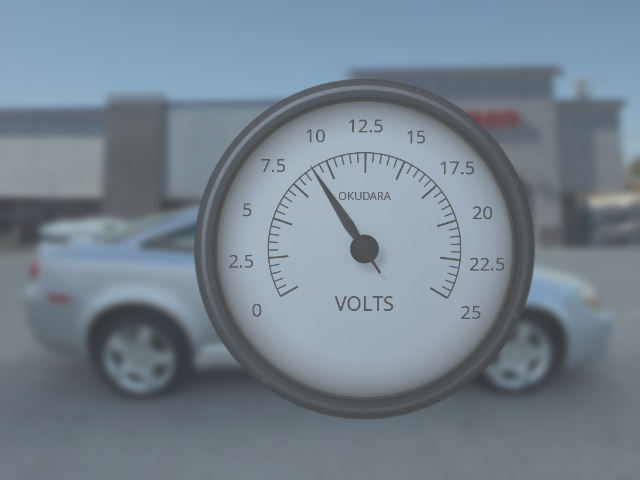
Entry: 9 V
